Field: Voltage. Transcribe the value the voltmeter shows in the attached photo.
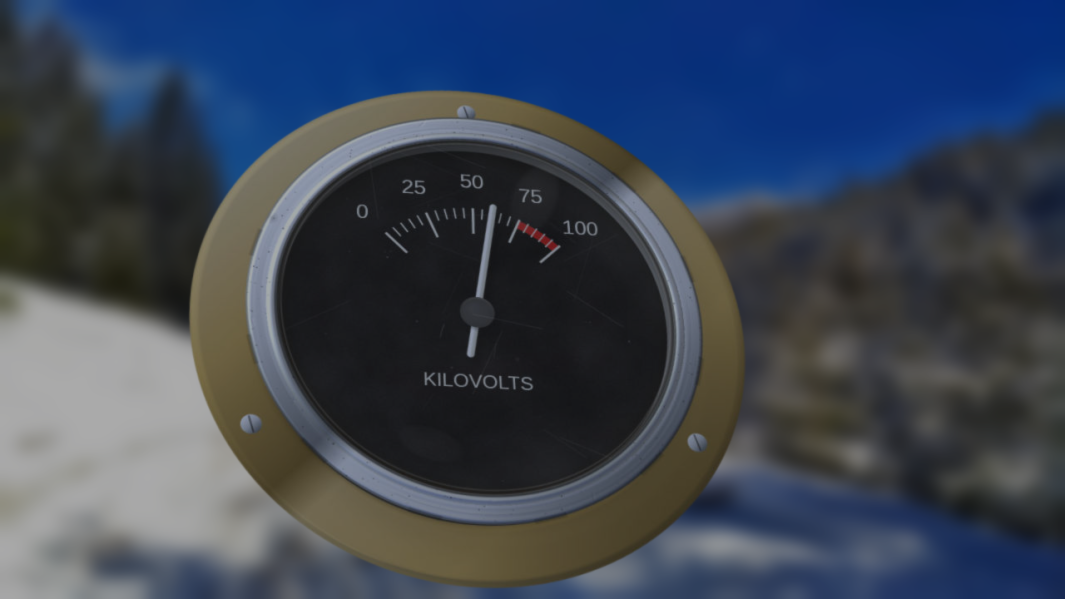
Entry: 60 kV
